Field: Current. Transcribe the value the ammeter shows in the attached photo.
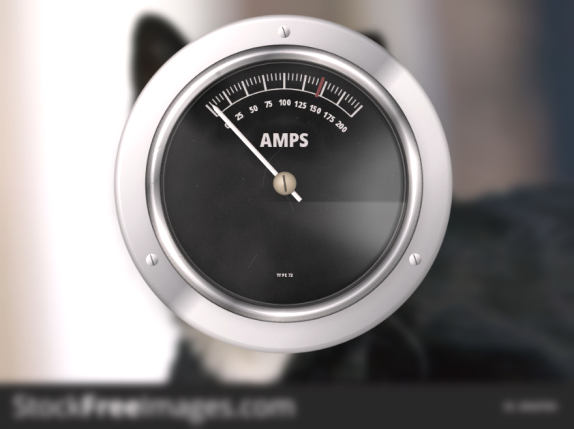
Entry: 5 A
